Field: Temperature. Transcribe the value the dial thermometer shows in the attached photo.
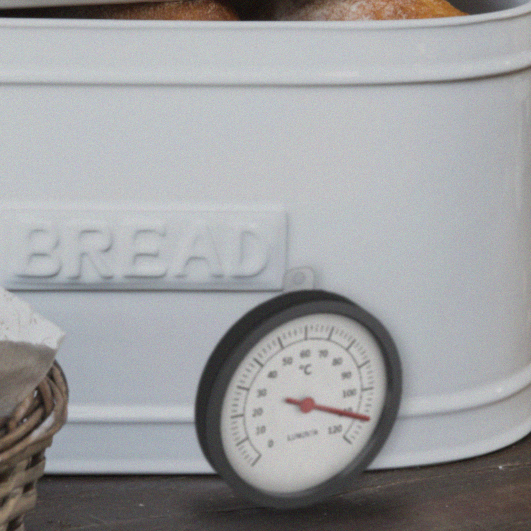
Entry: 110 °C
